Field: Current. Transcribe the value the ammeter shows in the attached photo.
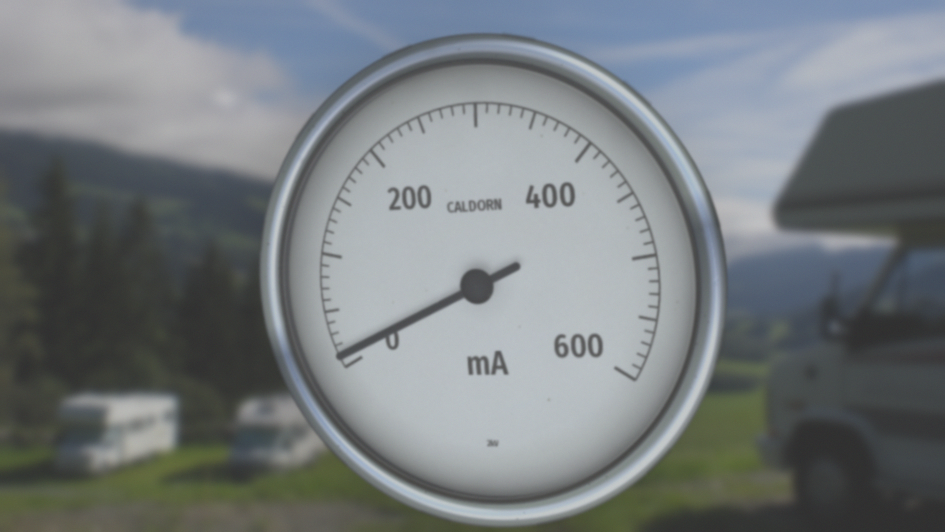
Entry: 10 mA
